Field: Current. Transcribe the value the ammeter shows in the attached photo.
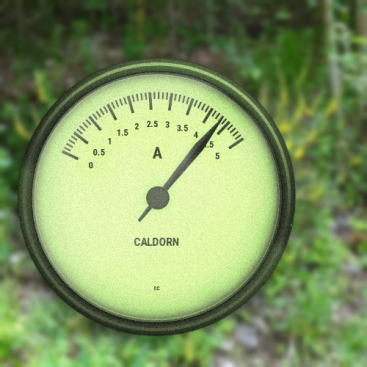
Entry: 4.3 A
